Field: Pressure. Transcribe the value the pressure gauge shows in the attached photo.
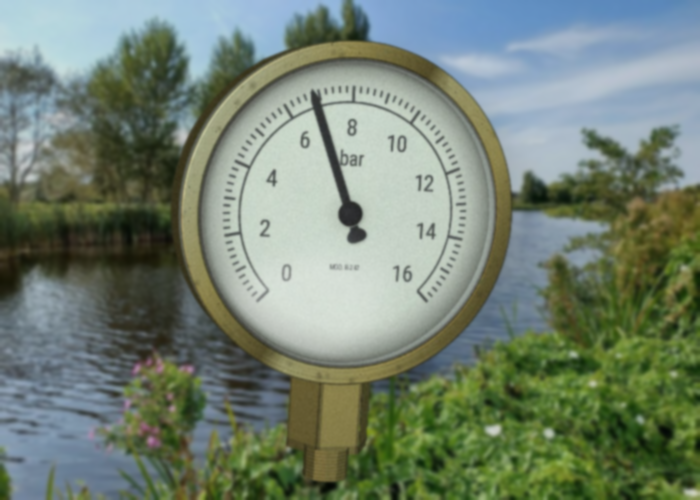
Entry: 6.8 bar
